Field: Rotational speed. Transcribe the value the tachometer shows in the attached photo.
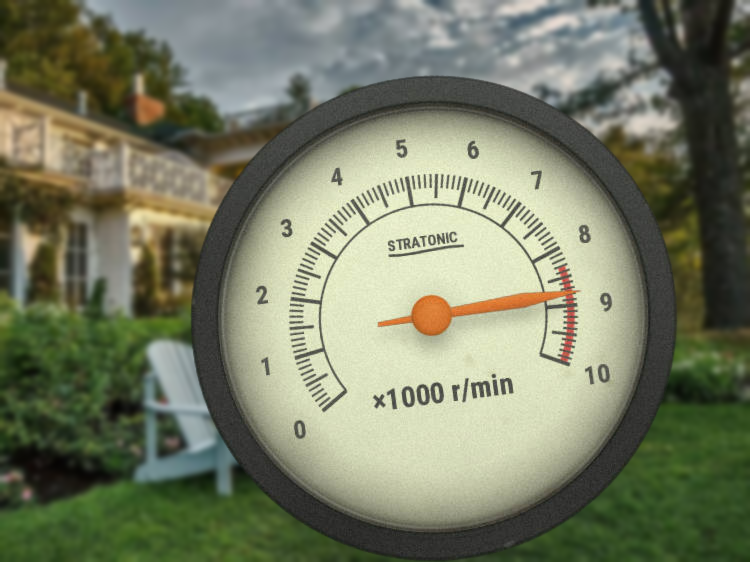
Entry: 8800 rpm
